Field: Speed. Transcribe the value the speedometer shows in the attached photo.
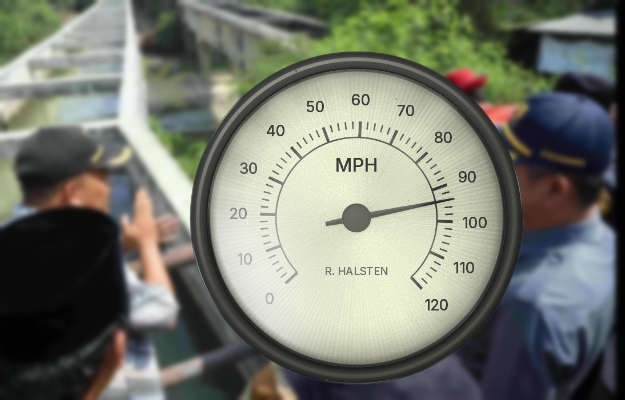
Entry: 94 mph
